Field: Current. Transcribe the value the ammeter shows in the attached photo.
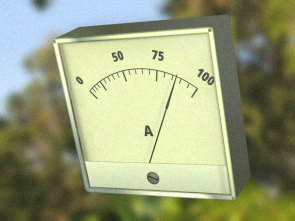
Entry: 87.5 A
